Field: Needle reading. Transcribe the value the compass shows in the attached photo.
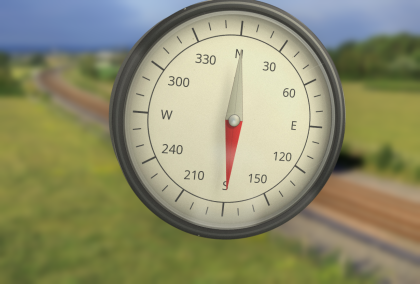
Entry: 180 °
